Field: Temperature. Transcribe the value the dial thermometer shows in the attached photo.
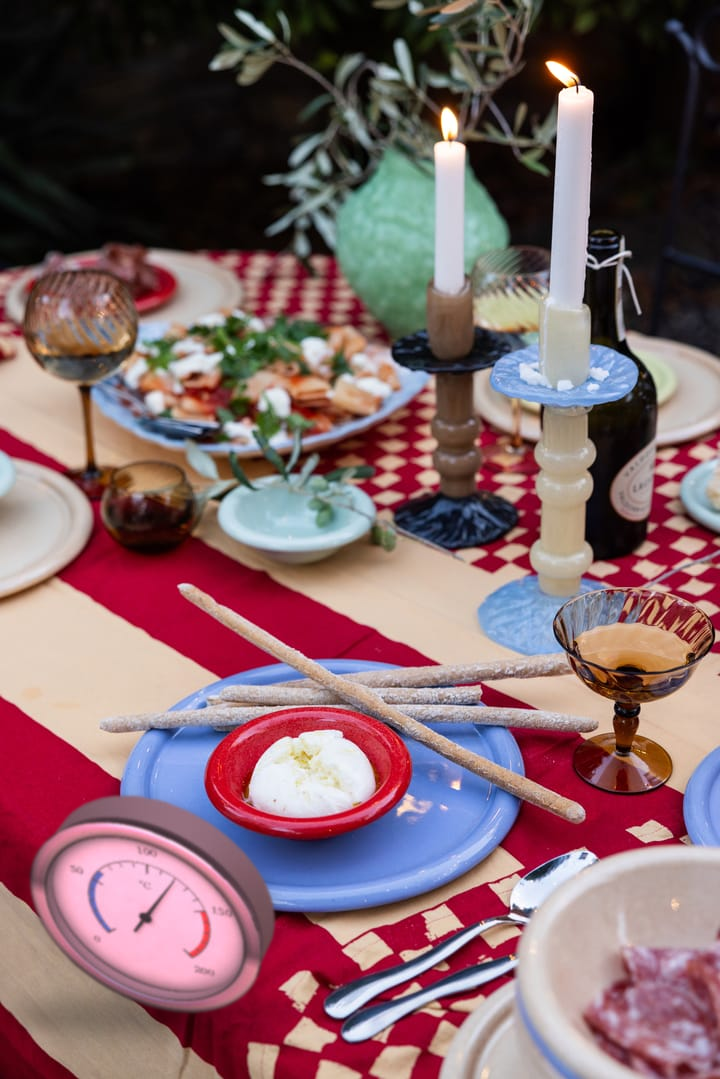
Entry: 120 °C
